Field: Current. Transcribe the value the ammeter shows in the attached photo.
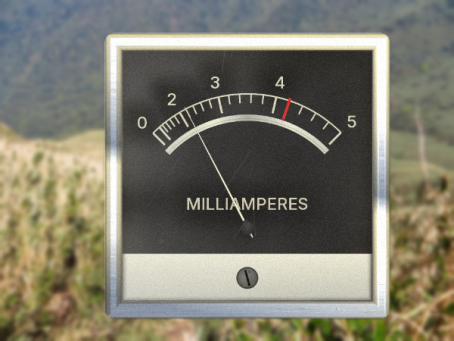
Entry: 2.2 mA
